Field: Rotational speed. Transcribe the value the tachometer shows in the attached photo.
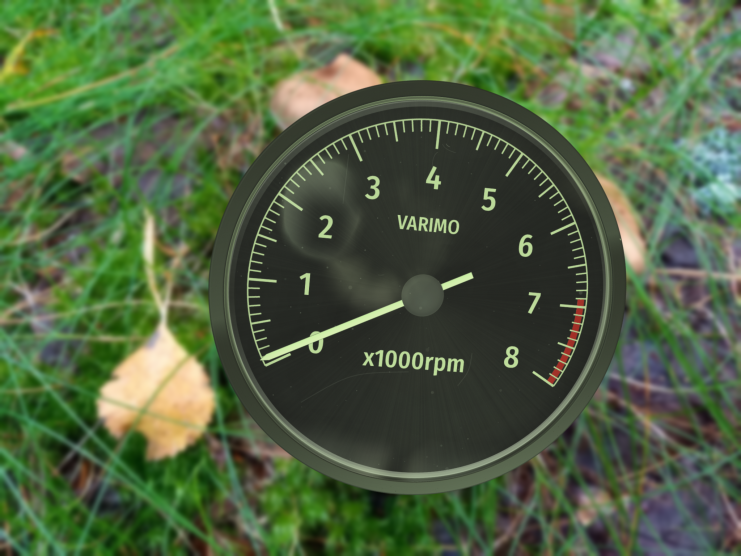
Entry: 100 rpm
